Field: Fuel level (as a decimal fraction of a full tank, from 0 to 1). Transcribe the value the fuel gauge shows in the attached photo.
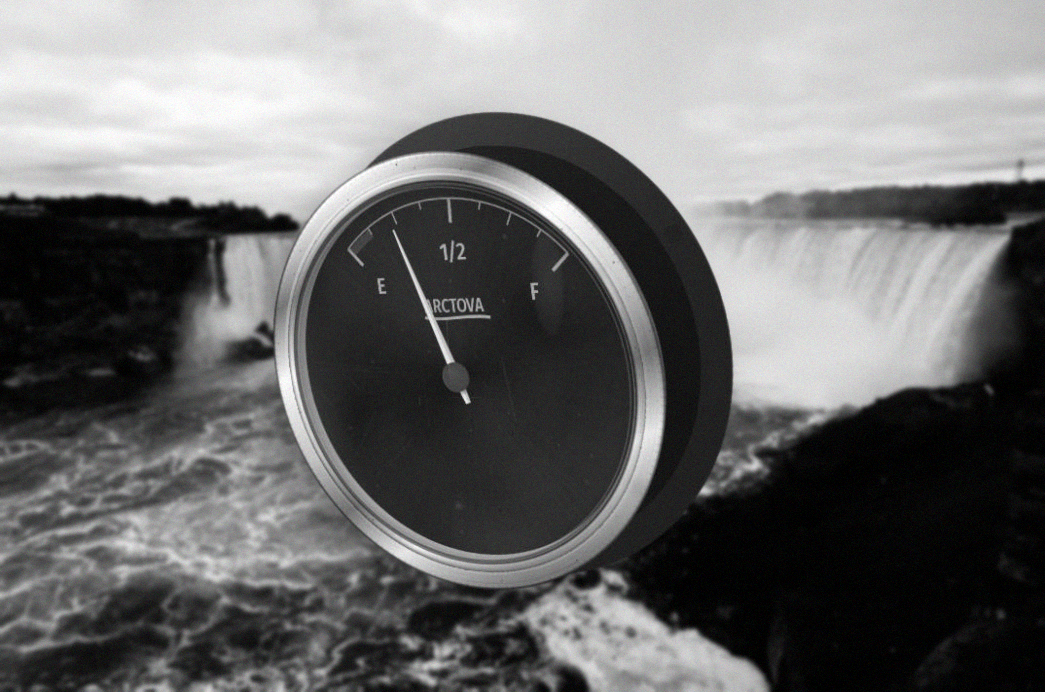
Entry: 0.25
